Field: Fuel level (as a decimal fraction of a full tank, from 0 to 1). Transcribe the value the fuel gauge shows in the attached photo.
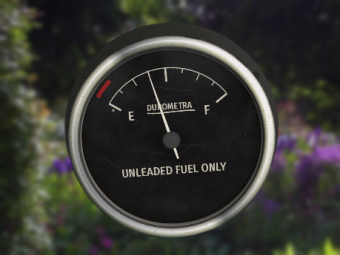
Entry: 0.375
